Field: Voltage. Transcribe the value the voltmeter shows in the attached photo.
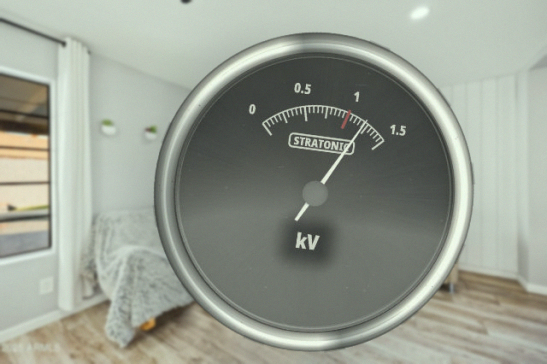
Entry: 1.2 kV
